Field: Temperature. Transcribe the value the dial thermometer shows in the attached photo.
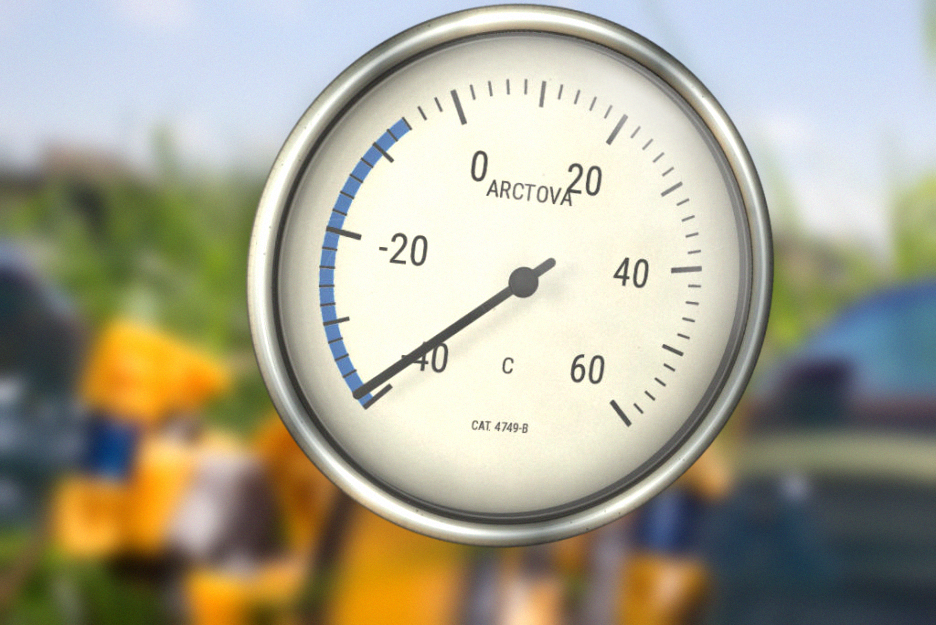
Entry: -38 °C
